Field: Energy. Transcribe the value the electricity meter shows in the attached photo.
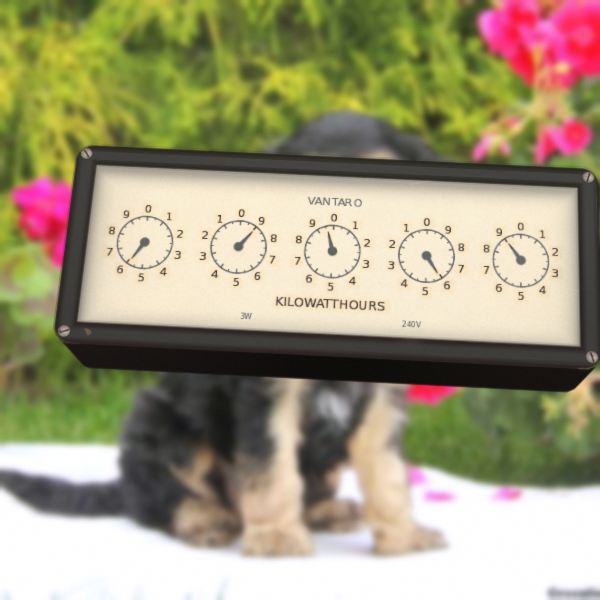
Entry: 58959 kWh
